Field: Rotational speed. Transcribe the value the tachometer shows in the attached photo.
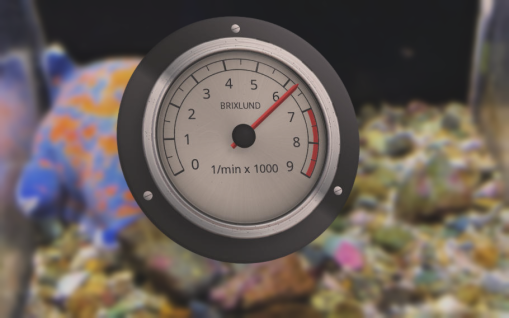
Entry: 6250 rpm
